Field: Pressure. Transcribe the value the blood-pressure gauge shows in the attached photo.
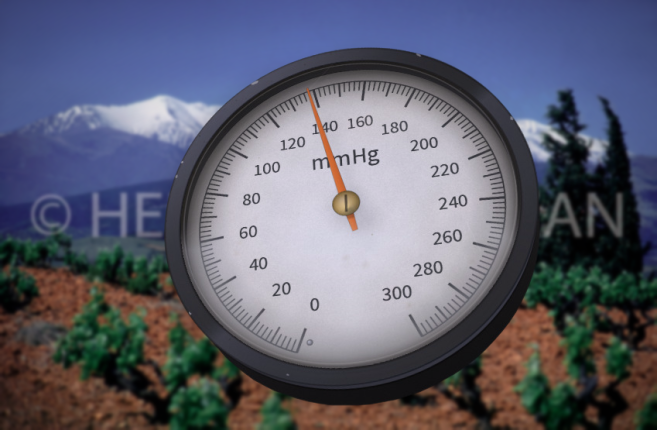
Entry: 138 mmHg
